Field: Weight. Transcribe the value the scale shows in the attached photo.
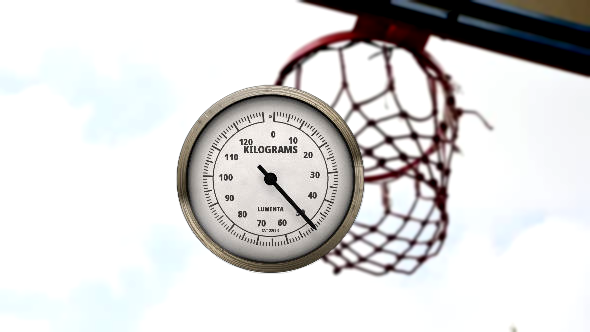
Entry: 50 kg
